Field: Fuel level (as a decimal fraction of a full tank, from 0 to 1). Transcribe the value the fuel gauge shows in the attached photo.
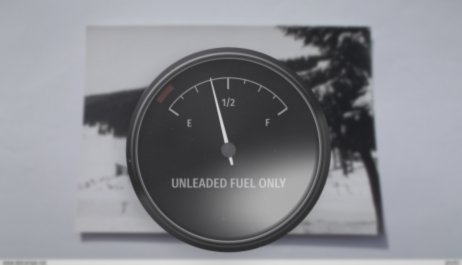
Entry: 0.375
